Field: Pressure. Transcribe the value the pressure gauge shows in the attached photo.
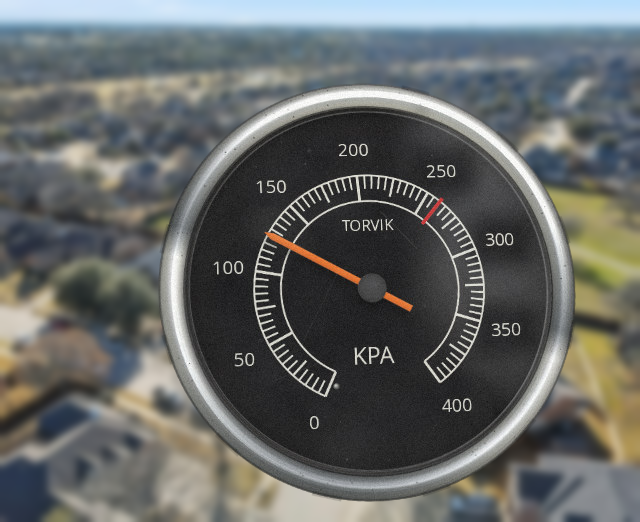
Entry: 125 kPa
